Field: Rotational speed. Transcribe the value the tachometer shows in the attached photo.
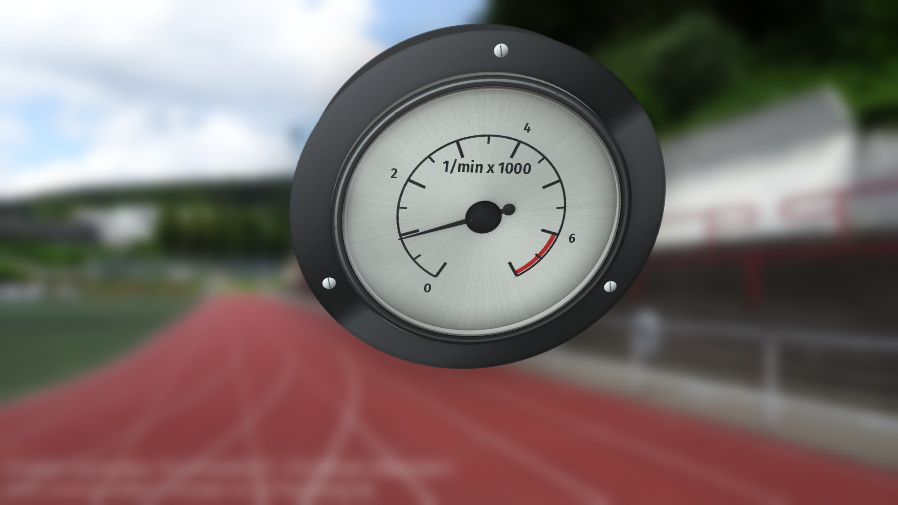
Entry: 1000 rpm
